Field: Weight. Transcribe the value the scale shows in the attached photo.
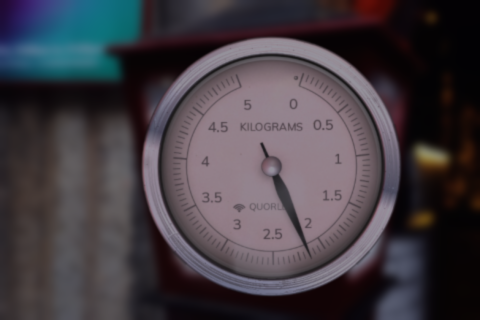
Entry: 2.15 kg
